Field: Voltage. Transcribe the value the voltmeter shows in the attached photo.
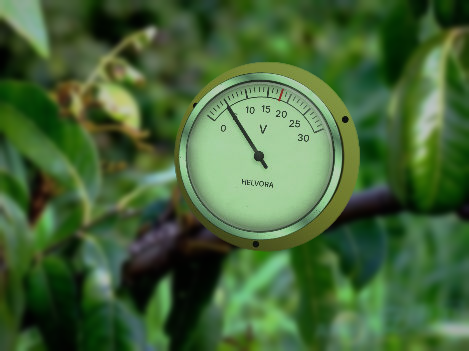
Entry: 5 V
